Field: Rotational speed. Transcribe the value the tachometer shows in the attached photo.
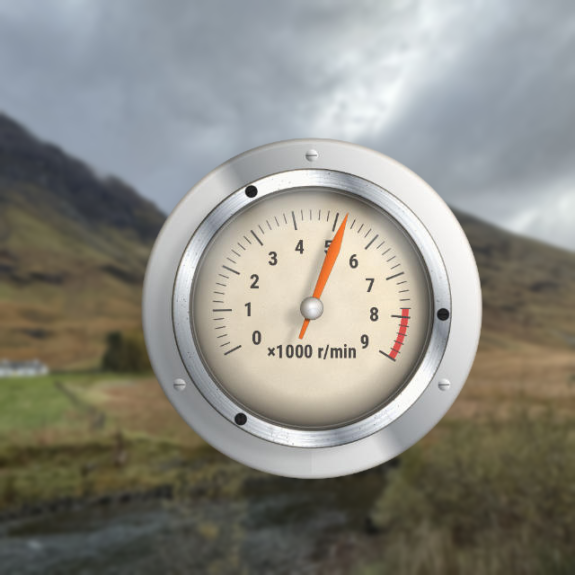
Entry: 5200 rpm
